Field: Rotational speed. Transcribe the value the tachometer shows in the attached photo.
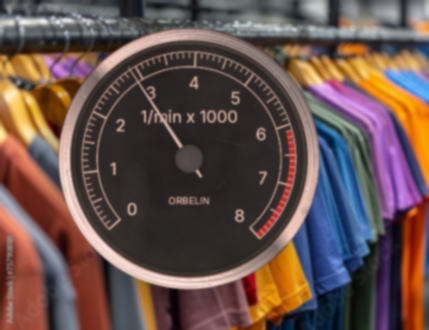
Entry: 2900 rpm
